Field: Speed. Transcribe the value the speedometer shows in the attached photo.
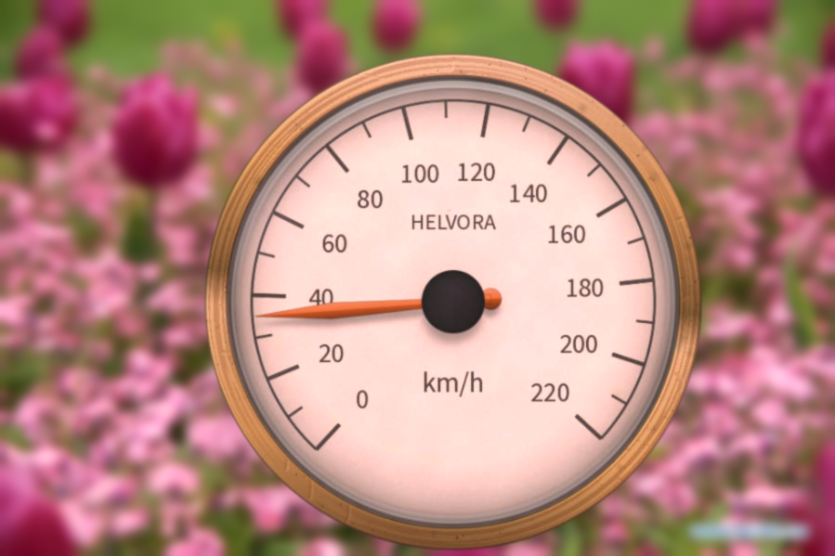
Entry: 35 km/h
